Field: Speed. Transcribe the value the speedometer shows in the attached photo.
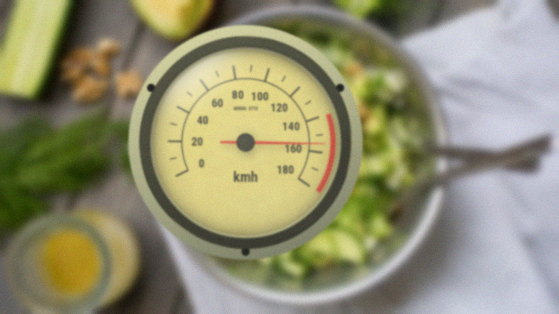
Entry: 155 km/h
